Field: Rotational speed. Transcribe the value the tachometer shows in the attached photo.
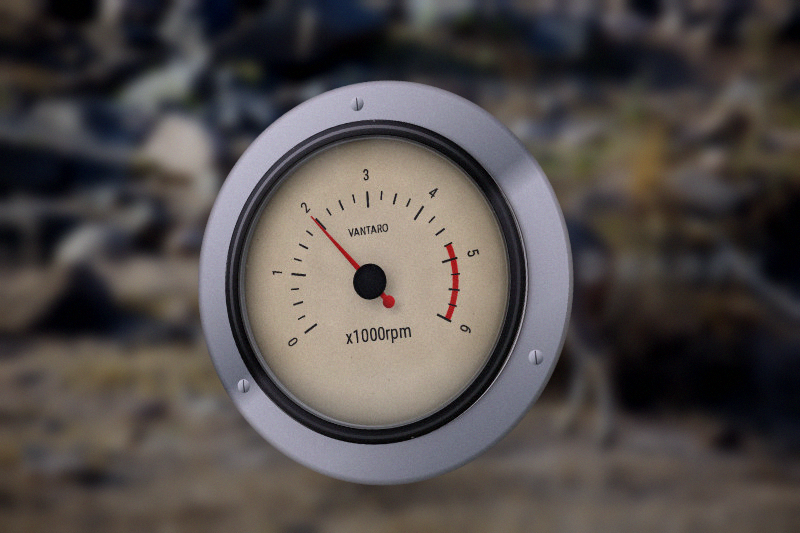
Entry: 2000 rpm
